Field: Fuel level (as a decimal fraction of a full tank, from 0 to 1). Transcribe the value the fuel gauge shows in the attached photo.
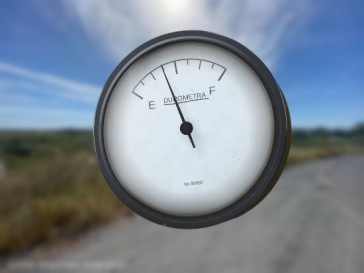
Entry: 0.375
